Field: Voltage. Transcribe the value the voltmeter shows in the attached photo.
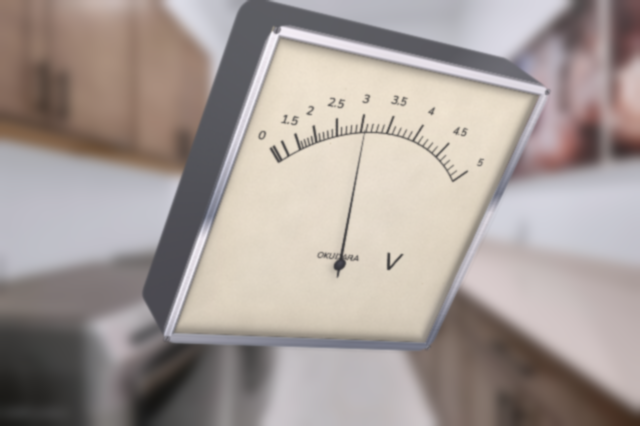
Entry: 3 V
